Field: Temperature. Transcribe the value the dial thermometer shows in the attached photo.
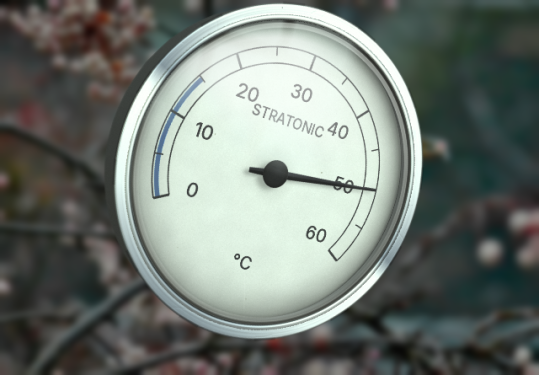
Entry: 50 °C
